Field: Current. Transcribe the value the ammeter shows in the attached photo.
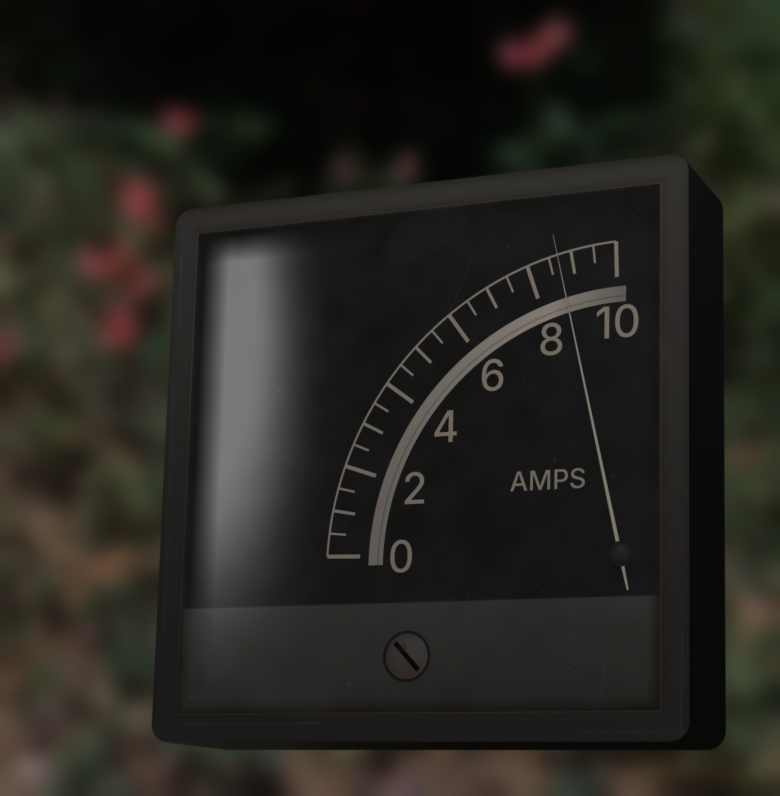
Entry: 8.75 A
